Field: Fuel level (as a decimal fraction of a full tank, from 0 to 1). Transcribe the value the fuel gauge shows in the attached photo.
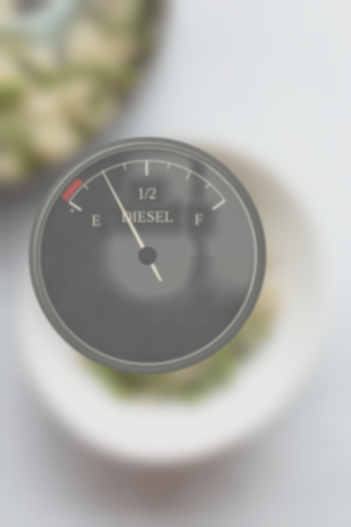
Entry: 0.25
